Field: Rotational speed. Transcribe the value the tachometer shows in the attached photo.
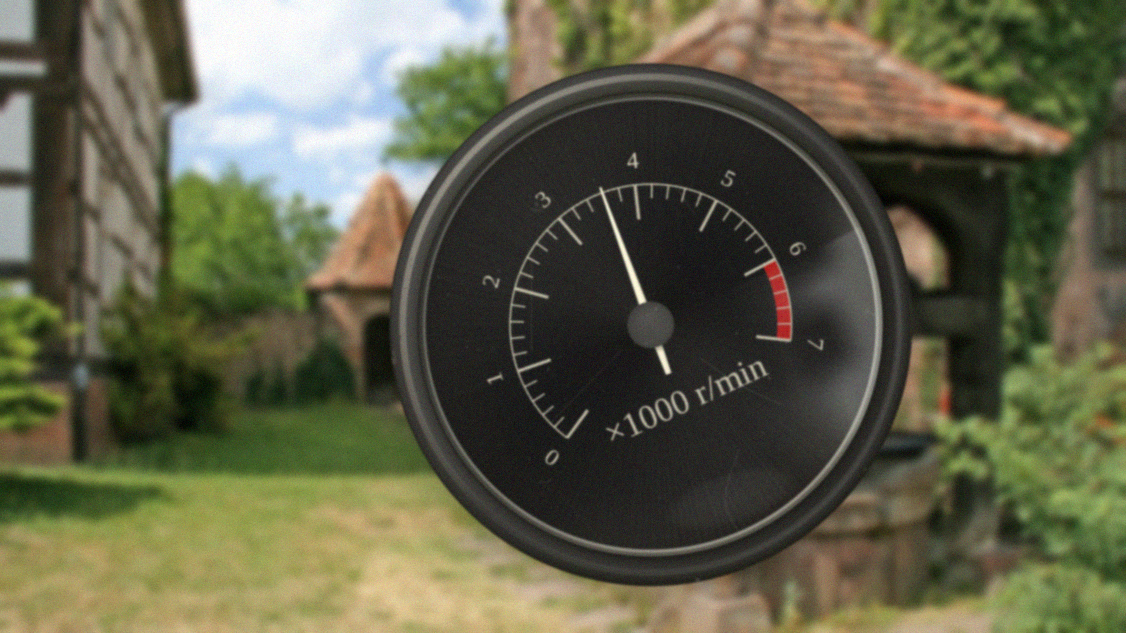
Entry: 3600 rpm
